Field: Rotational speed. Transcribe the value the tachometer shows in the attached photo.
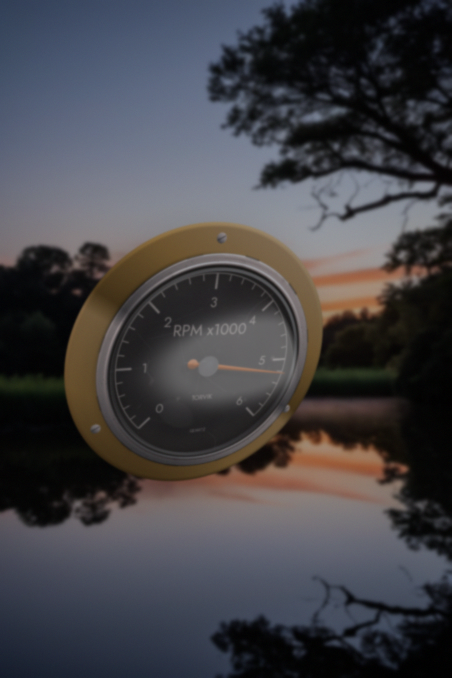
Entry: 5200 rpm
